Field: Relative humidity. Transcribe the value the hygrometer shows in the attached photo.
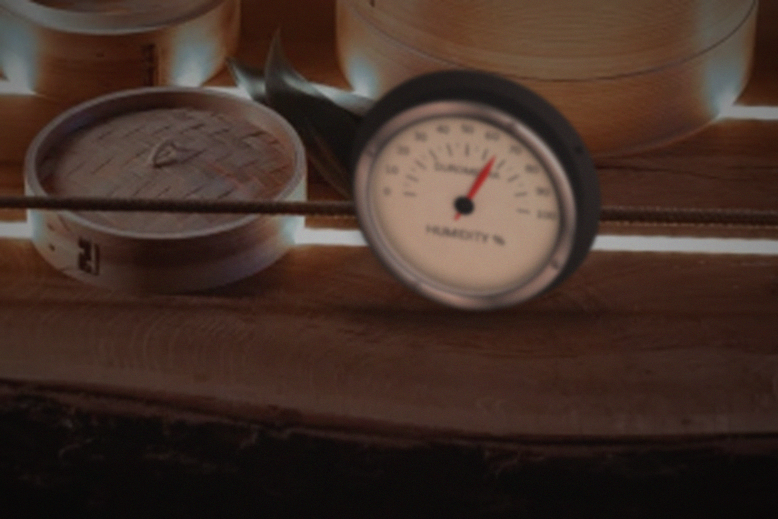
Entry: 65 %
